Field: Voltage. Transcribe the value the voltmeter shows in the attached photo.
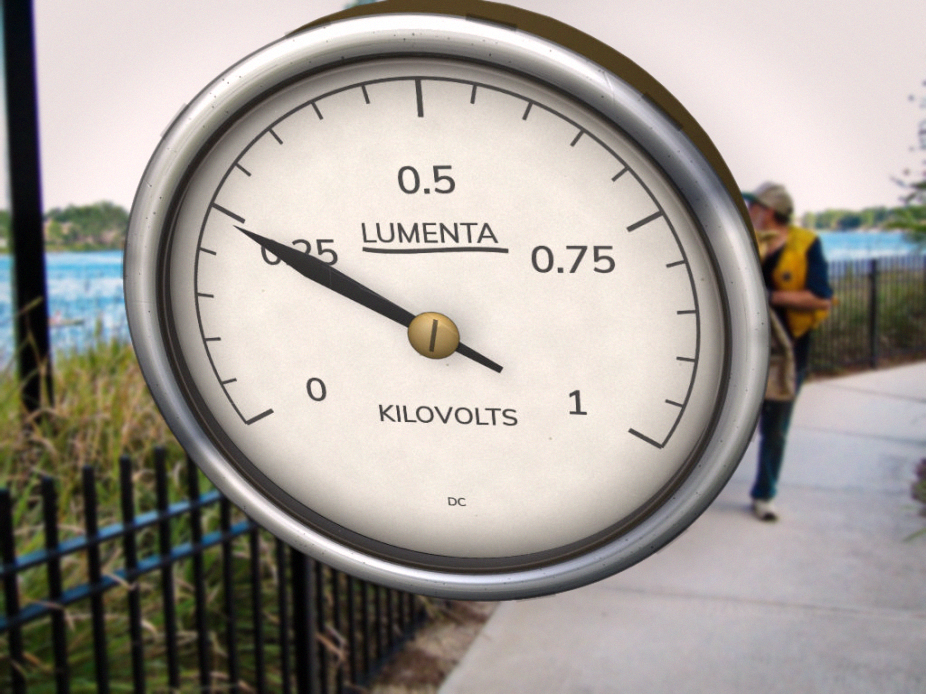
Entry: 0.25 kV
